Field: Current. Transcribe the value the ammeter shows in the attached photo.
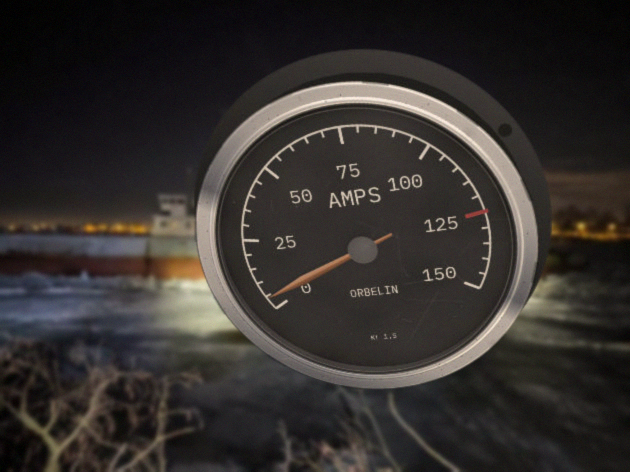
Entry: 5 A
